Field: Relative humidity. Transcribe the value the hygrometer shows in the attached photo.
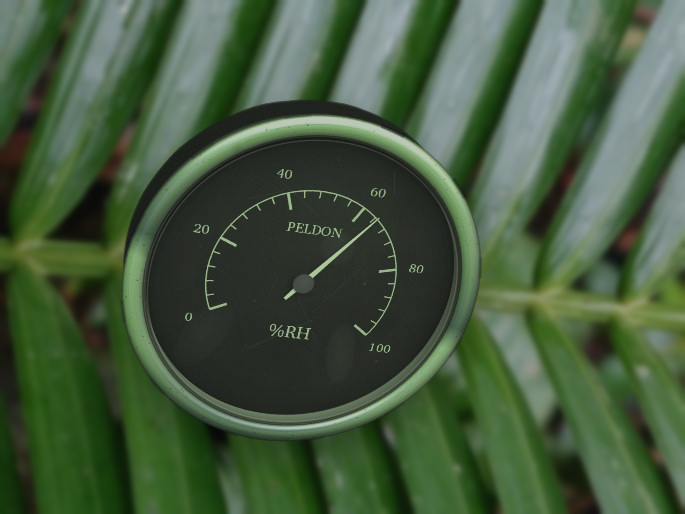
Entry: 64 %
